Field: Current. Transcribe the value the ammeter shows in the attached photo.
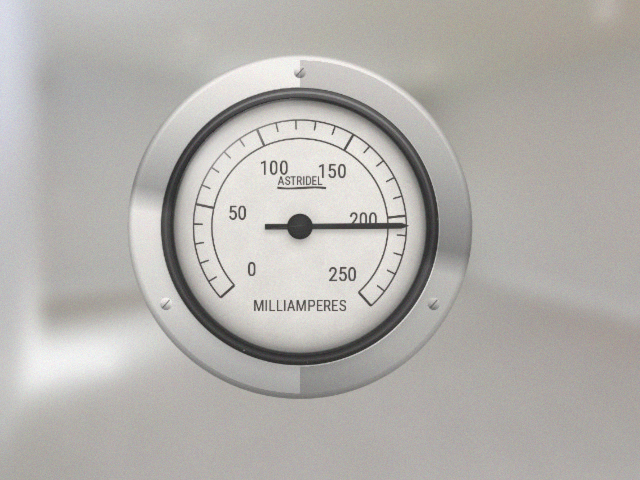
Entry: 205 mA
